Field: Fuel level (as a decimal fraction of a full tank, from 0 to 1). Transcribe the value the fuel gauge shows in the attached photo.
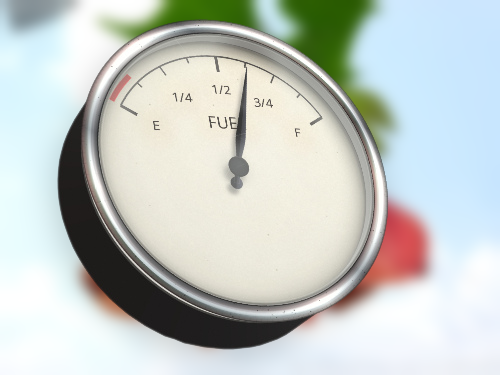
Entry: 0.625
